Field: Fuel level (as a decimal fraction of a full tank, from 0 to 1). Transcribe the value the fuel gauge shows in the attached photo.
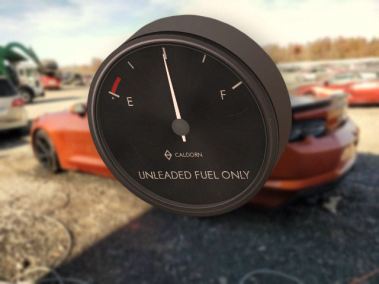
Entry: 0.5
